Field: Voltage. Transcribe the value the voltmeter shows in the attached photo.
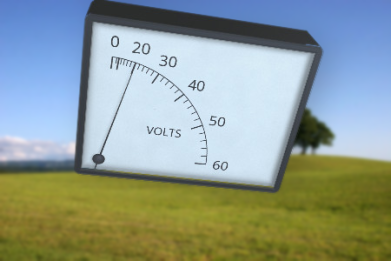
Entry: 20 V
